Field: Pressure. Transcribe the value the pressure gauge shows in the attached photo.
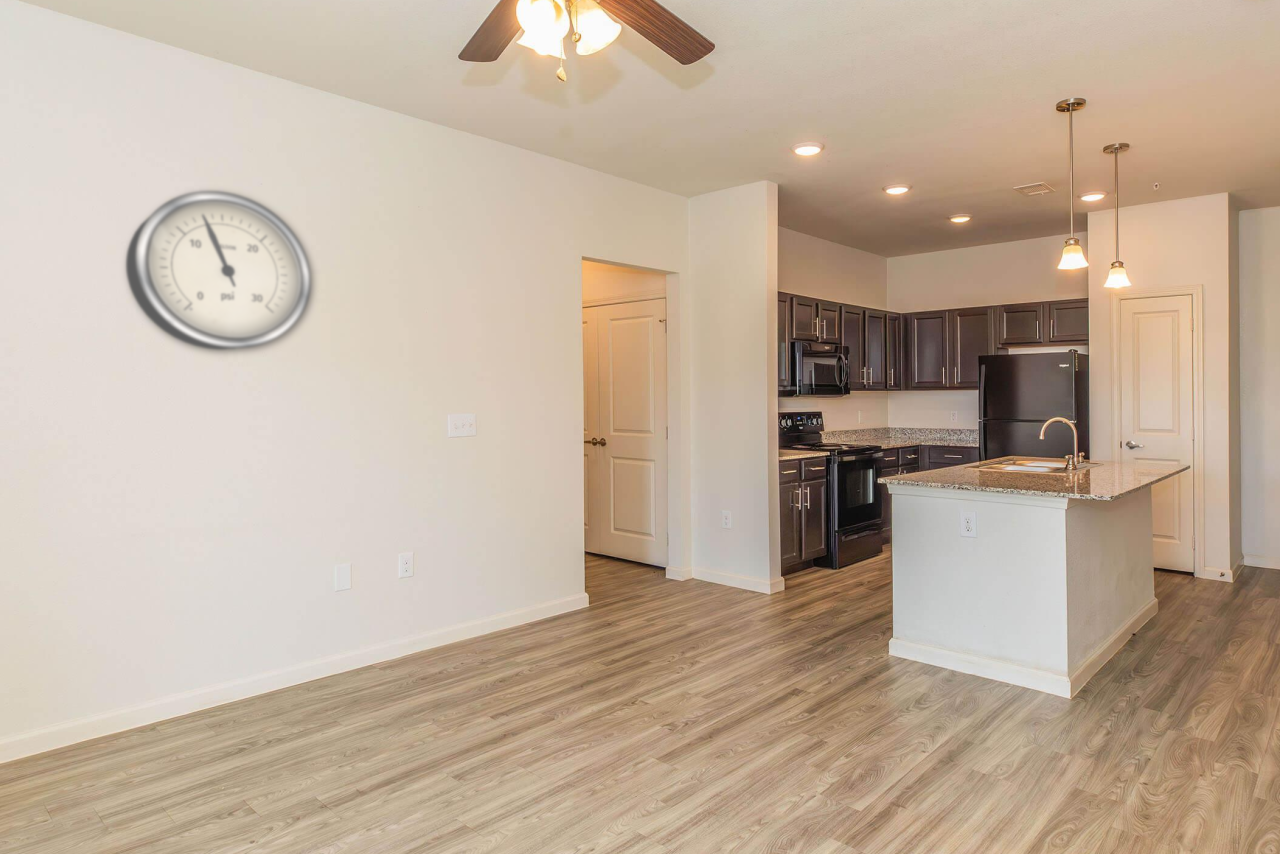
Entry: 13 psi
